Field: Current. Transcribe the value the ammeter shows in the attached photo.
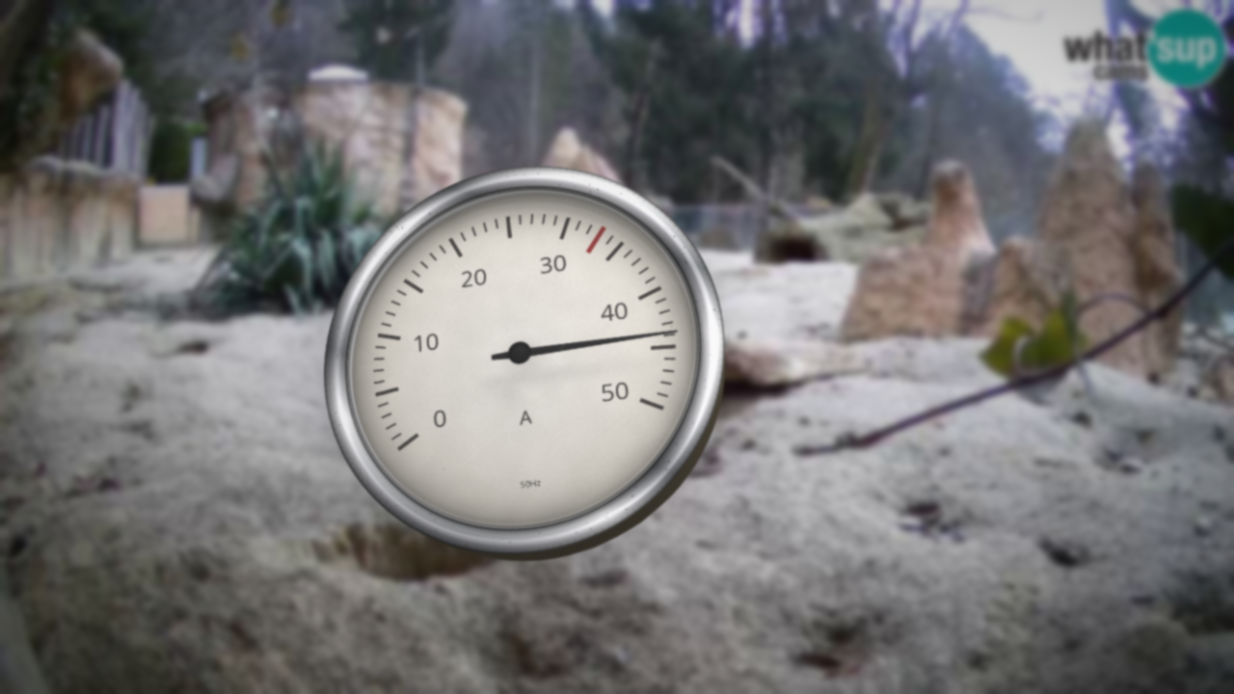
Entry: 44 A
